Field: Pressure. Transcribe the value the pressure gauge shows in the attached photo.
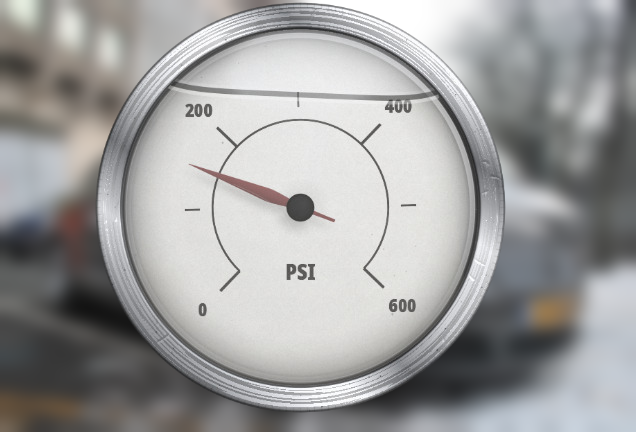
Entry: 150 psi
